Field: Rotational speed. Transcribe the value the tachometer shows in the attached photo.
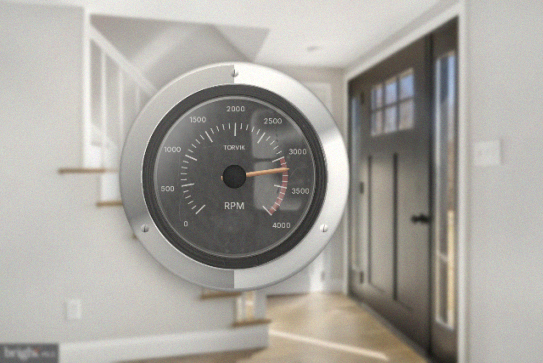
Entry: 3200 rpm
